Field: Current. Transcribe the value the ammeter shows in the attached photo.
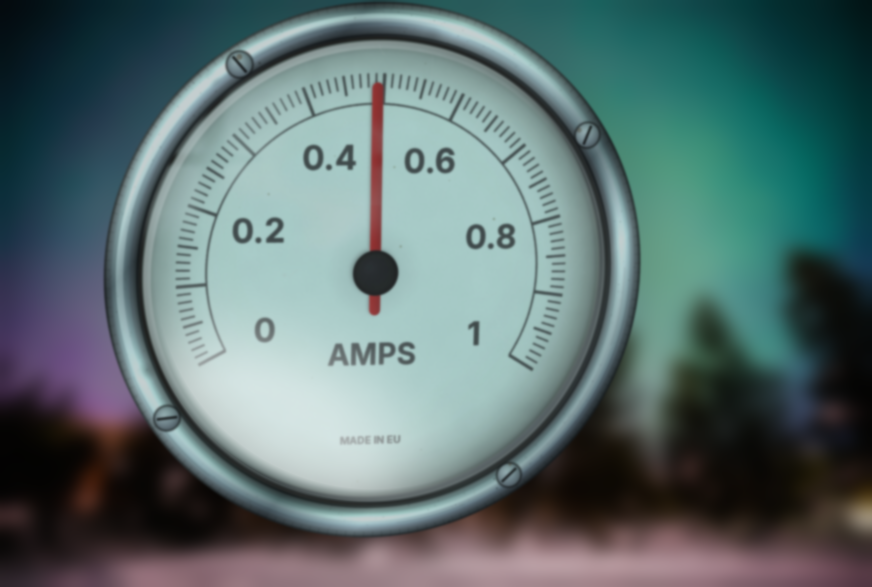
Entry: 0.49 A
